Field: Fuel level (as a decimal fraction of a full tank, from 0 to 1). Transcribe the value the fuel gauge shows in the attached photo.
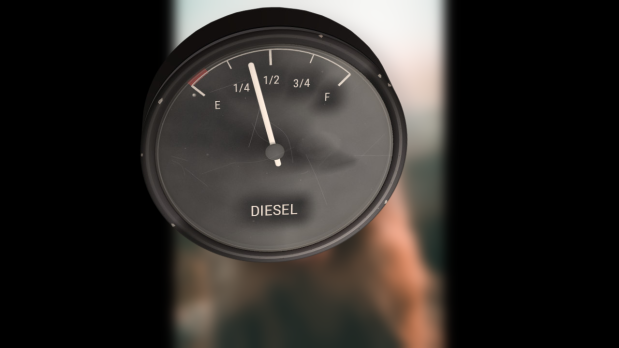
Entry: 0.375
